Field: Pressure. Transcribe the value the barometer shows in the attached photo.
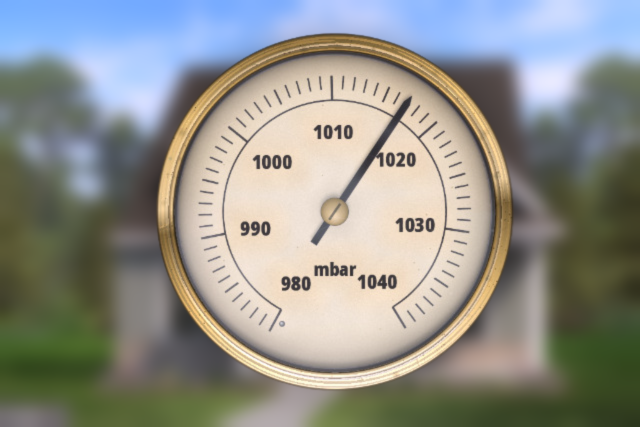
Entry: 1017 mbar
